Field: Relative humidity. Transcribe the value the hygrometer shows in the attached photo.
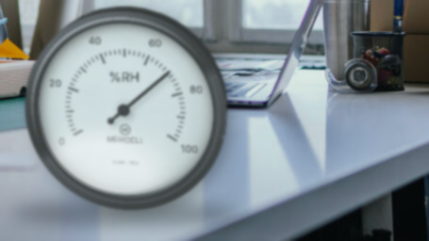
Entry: 70 %
